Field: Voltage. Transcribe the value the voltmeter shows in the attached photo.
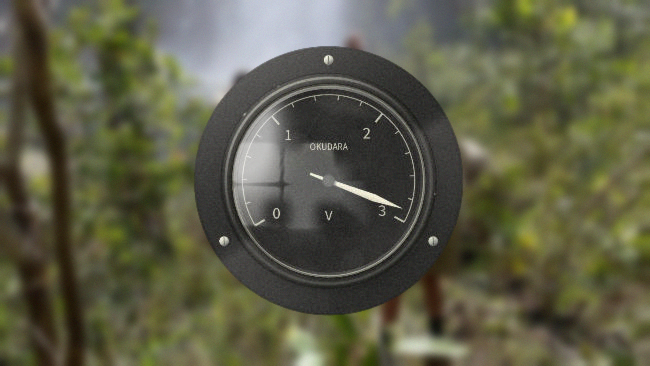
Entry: 2.9 V
